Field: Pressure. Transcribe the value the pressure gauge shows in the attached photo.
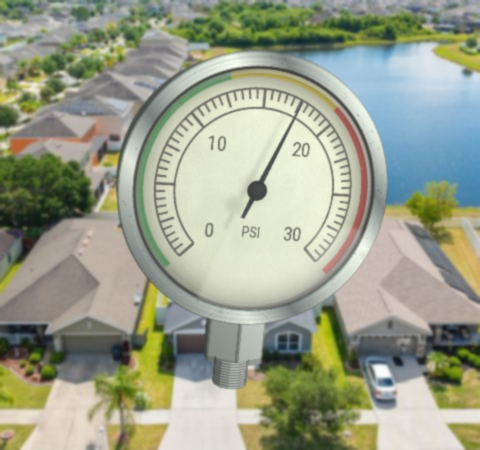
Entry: 17.5 psi
